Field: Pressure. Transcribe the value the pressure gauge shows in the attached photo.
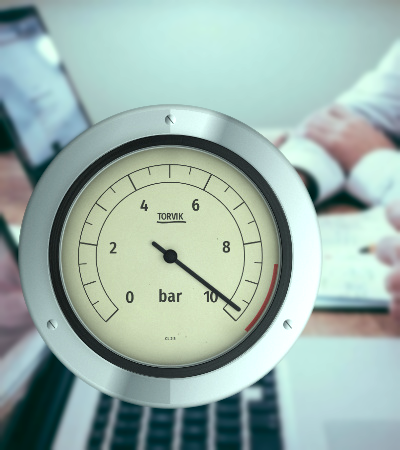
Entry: 9.75 bar
